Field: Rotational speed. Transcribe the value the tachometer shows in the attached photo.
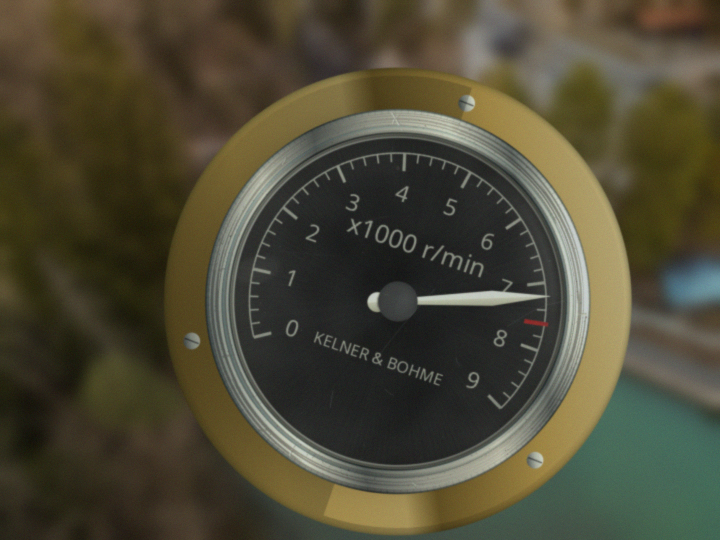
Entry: 7200 rpm
